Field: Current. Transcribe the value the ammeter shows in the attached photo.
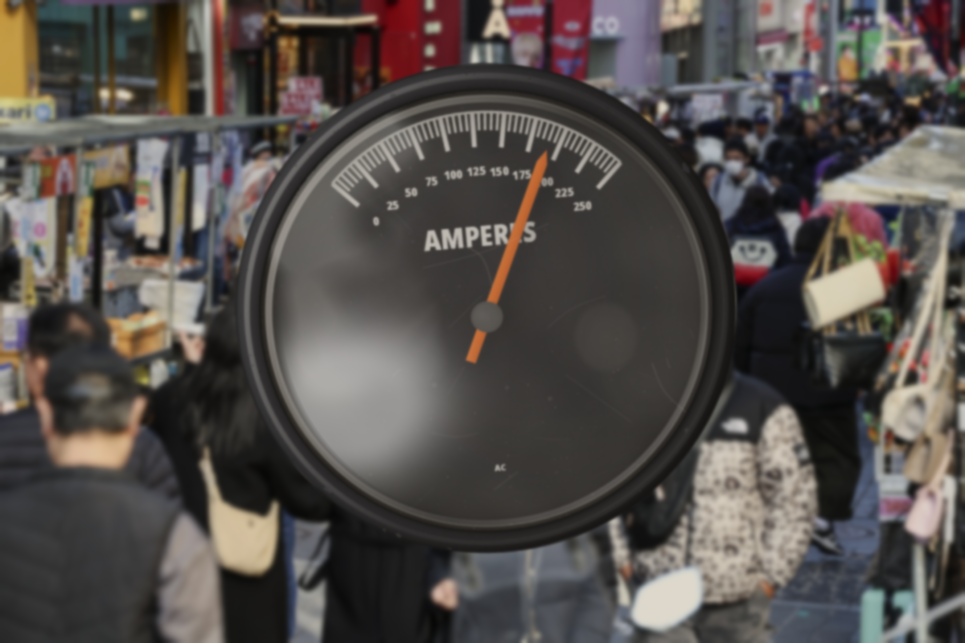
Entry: 190 A
